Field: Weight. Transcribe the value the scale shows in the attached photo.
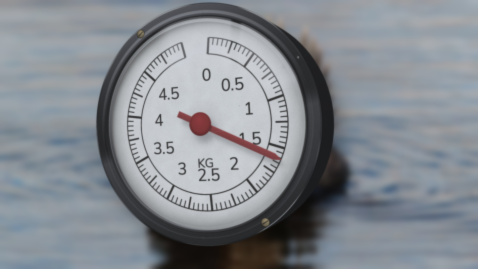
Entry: 1.6 kg
